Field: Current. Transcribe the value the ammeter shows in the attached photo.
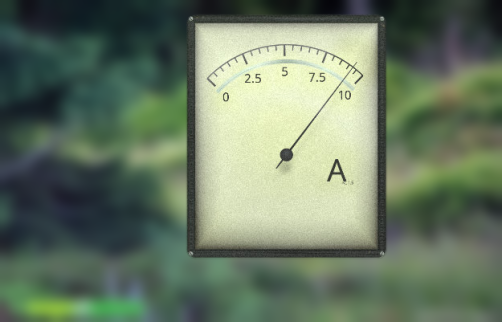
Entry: 9.25 A
